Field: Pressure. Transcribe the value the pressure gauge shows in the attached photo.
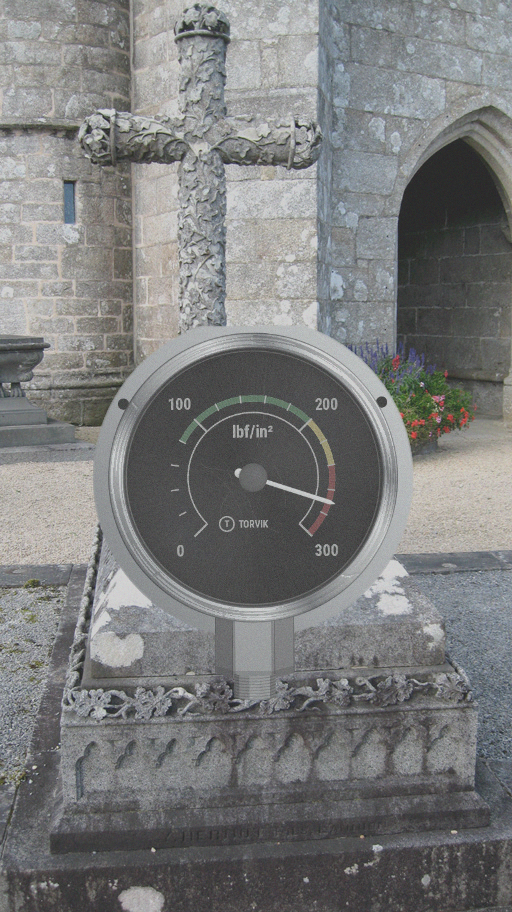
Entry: 270 psi
